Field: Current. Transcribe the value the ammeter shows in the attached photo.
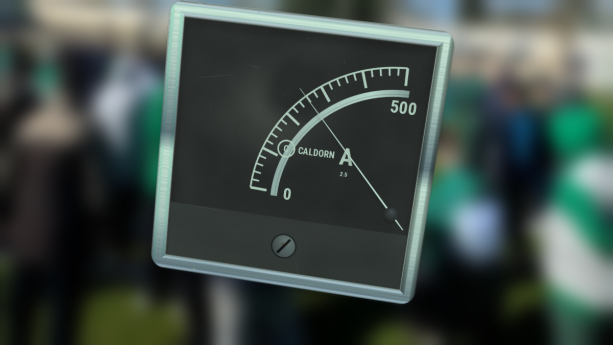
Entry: 260 A
